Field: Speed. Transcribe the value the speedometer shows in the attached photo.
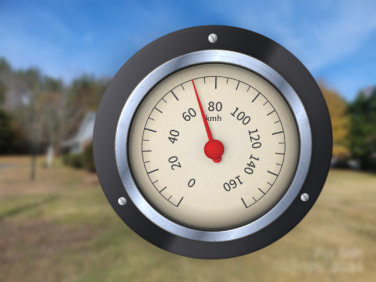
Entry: 70 km/h
